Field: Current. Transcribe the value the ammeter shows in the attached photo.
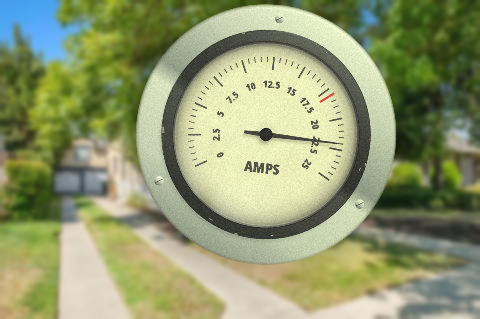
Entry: 22 A
